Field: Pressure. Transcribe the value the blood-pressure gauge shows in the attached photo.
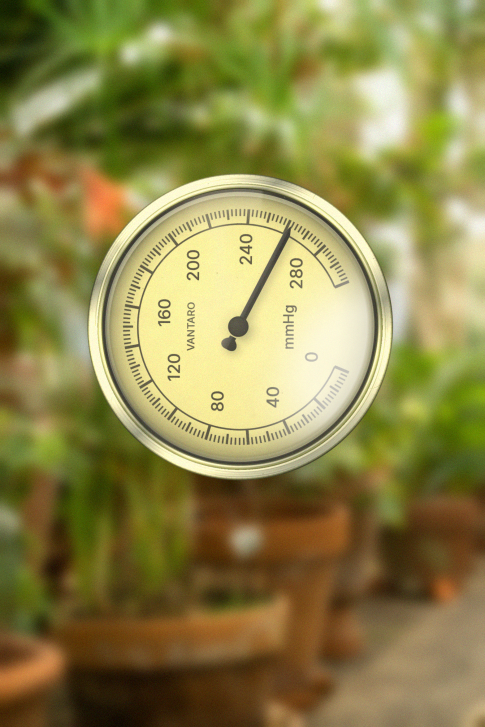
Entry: 262 mmHg
